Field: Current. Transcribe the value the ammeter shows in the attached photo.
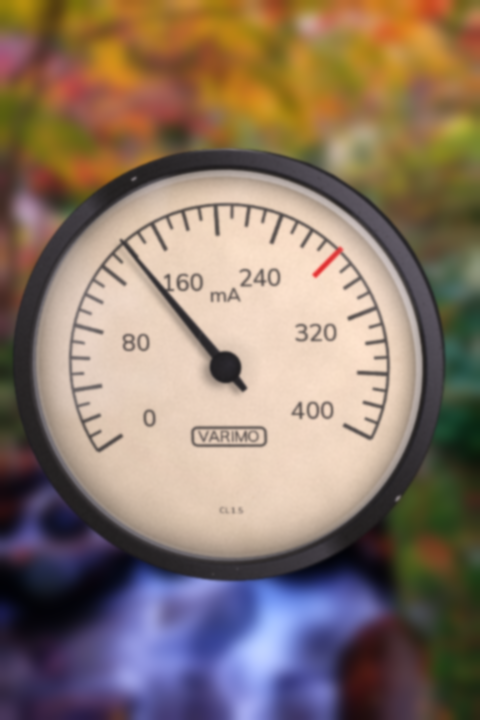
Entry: 140 mA
